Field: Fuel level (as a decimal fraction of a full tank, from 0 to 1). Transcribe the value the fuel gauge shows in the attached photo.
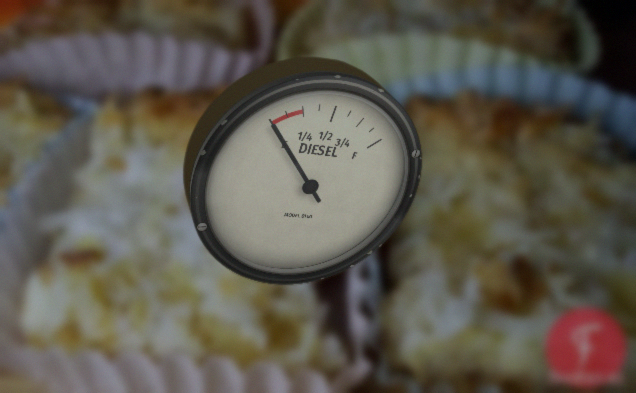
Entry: 0
